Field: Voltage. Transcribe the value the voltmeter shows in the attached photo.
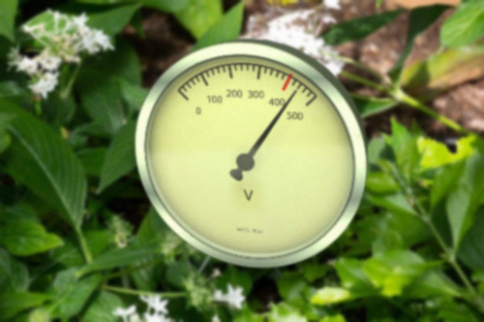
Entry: 440 V
